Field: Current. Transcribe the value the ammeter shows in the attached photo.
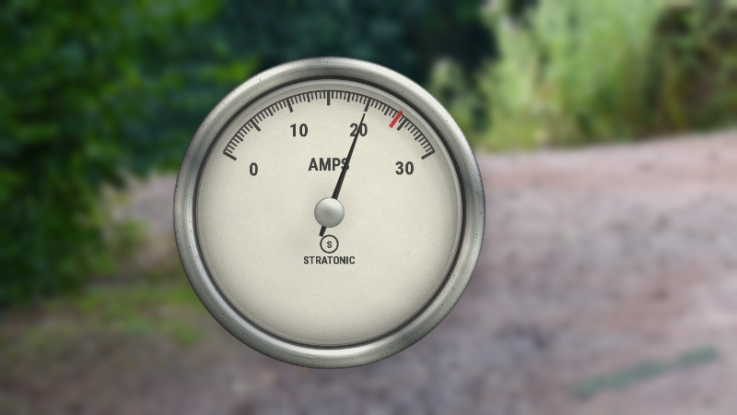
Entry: 20 A
